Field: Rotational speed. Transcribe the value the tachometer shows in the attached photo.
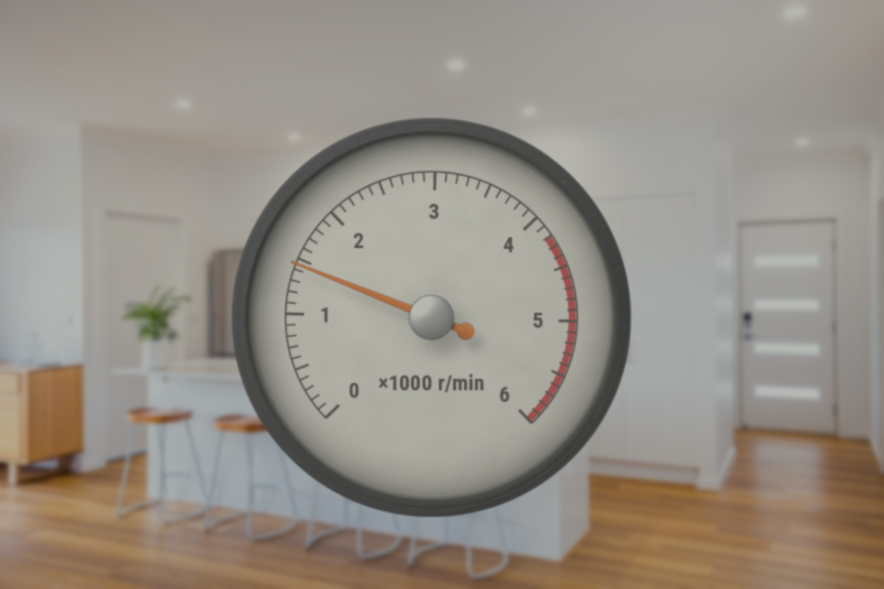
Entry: 1450 rpm
